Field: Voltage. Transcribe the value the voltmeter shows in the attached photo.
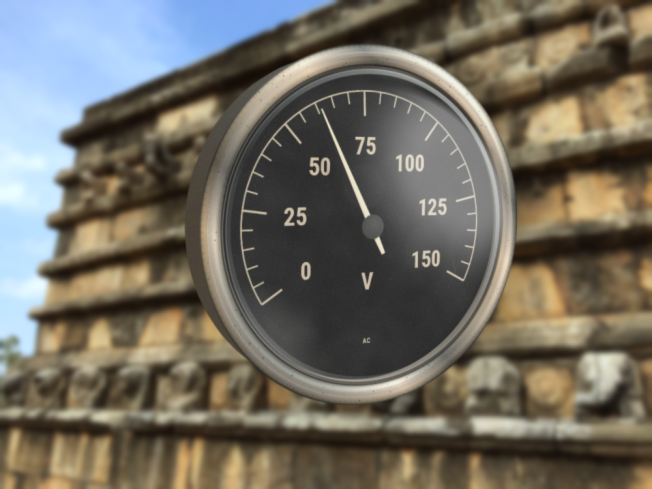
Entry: 60 V
